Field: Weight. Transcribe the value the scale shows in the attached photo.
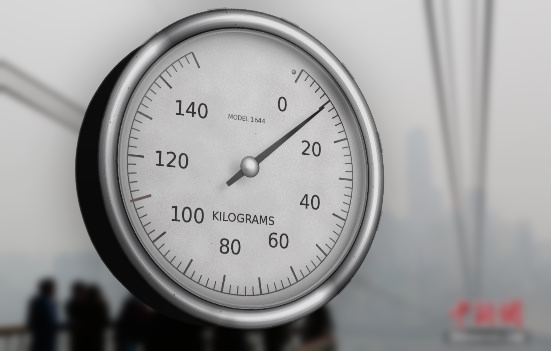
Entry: 10 kg
